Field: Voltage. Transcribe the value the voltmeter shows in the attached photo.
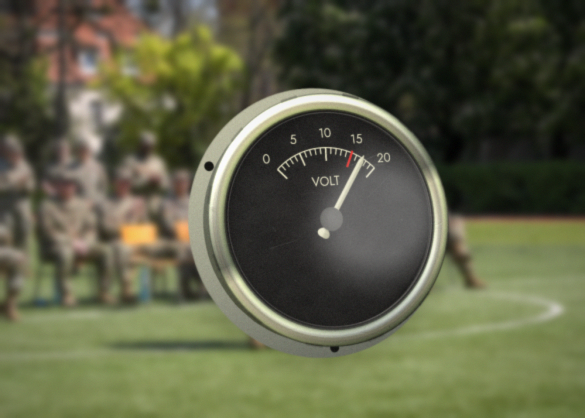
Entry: 17 V
